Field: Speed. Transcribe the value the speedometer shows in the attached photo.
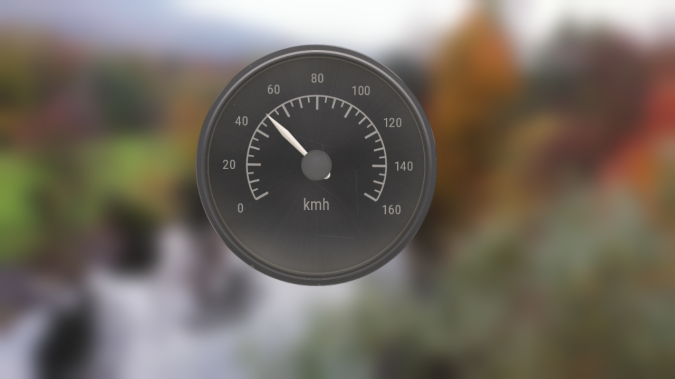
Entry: 50 km/h
